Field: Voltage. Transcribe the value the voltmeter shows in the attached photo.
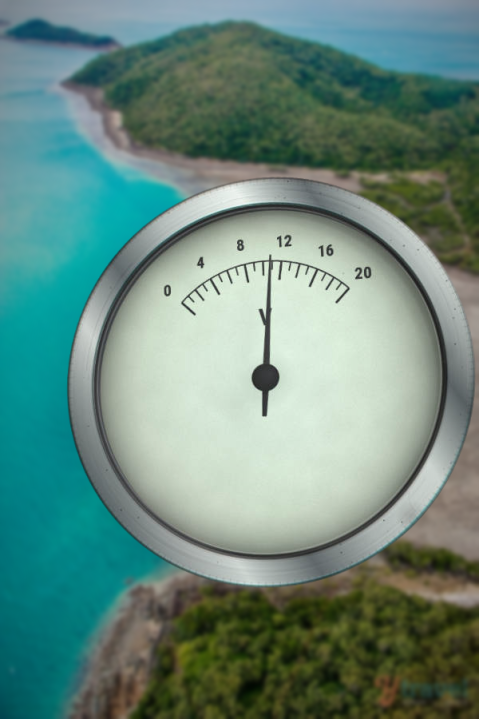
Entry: 11 V
